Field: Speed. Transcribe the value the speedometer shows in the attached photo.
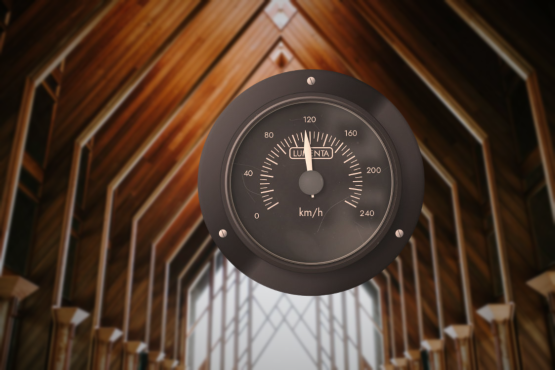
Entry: 115 km/h
